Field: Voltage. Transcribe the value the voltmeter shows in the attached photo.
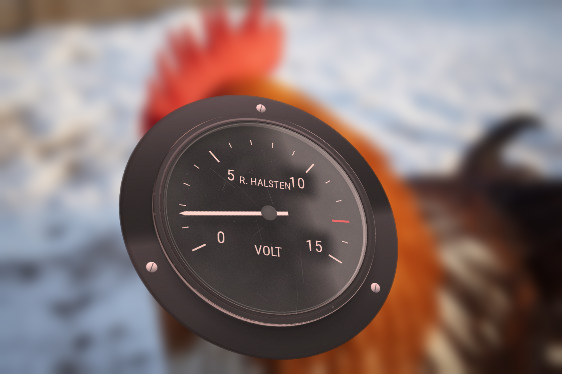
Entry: 1.5 V
